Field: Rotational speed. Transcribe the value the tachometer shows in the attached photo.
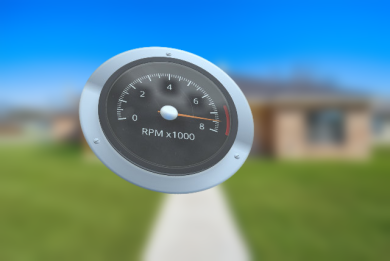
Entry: 7500 rpm
